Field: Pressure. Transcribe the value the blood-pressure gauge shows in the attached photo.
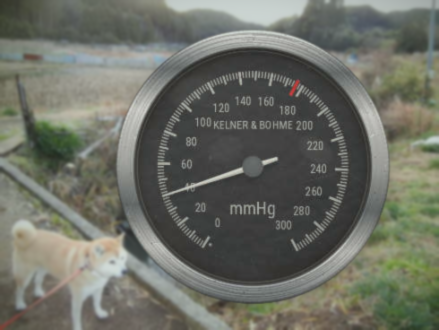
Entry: 40 mmHg
